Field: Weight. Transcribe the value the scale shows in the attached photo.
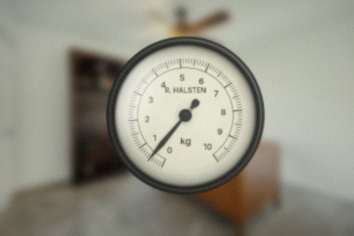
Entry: 0.5 kg
